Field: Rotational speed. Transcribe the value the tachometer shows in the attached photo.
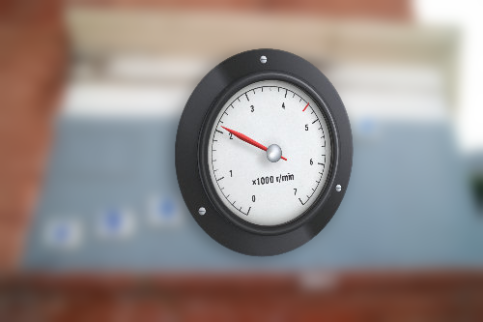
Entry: 2100 rpm
